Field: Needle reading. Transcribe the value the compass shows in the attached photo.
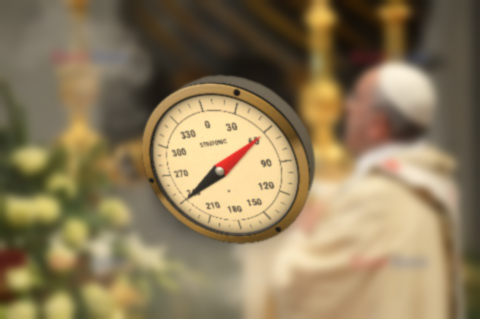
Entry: 60 °
